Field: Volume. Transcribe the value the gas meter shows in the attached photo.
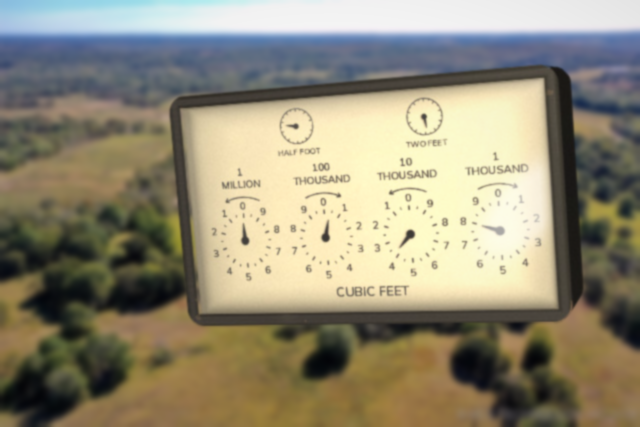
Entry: 3800 ft³
